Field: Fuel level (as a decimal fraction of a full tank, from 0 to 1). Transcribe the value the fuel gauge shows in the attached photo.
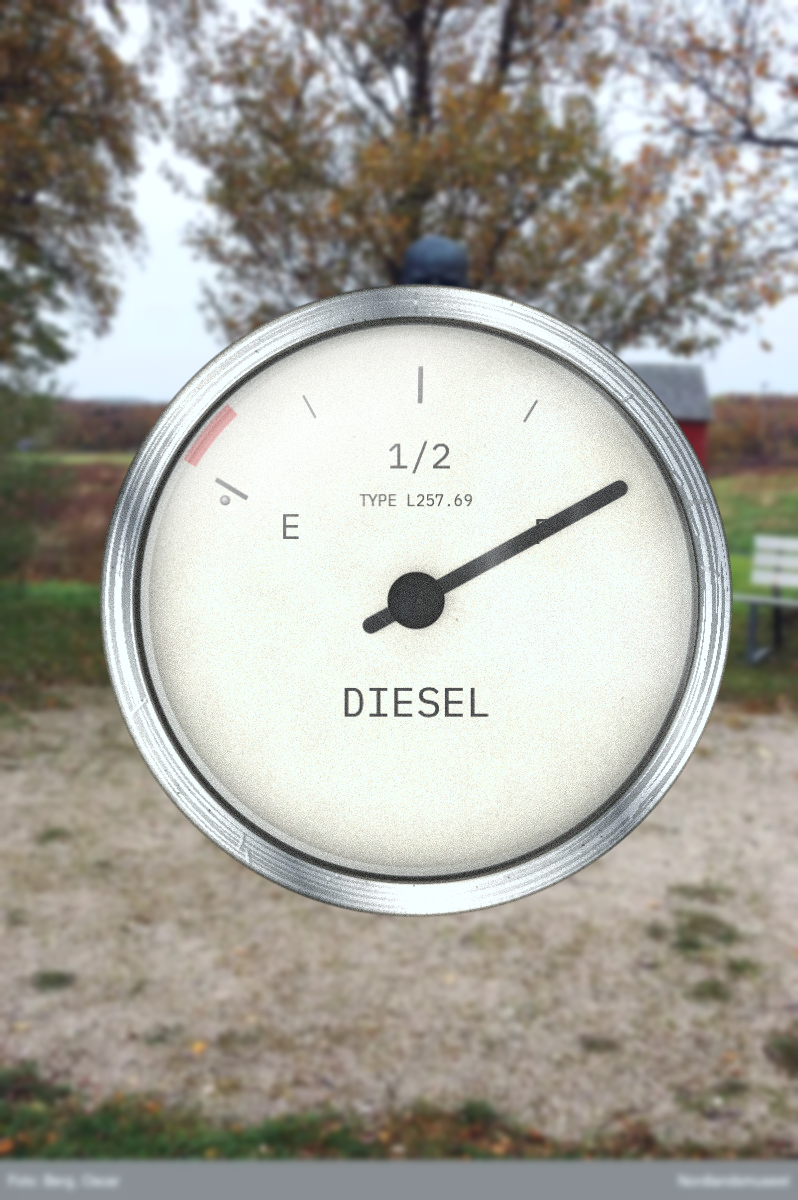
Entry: 1
